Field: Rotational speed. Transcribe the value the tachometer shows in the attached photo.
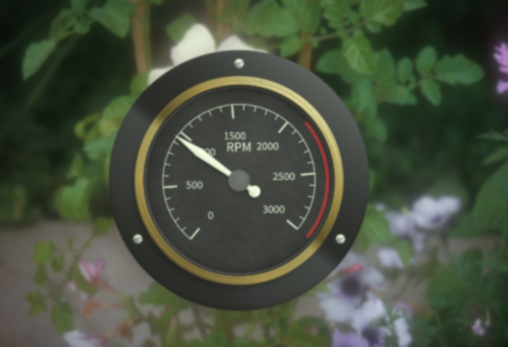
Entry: 950 rpm
